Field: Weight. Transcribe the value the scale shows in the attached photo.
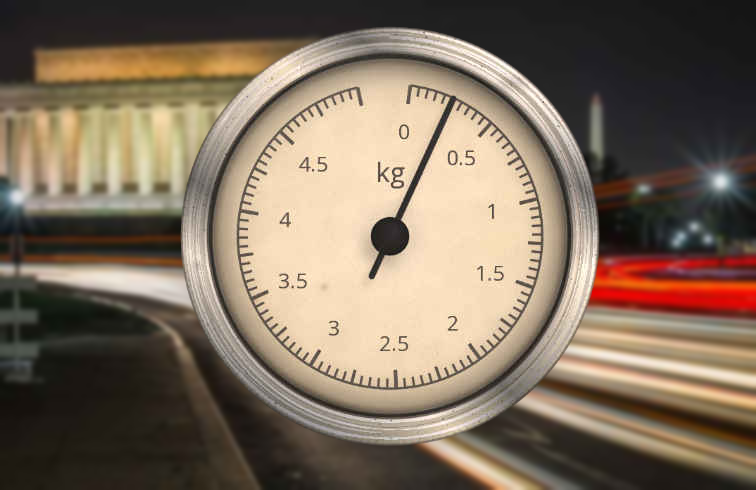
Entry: 0.25 kg
